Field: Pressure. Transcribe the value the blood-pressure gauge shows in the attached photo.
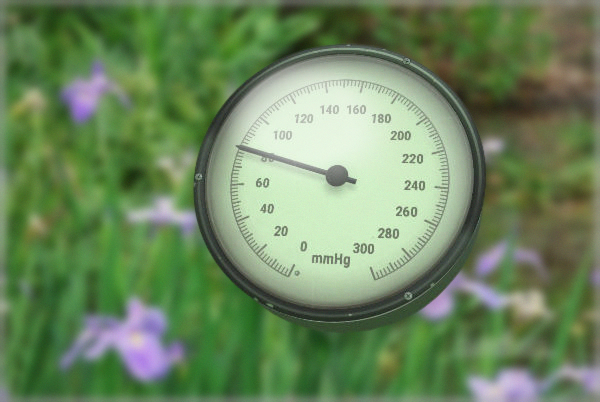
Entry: 80 mmHg
